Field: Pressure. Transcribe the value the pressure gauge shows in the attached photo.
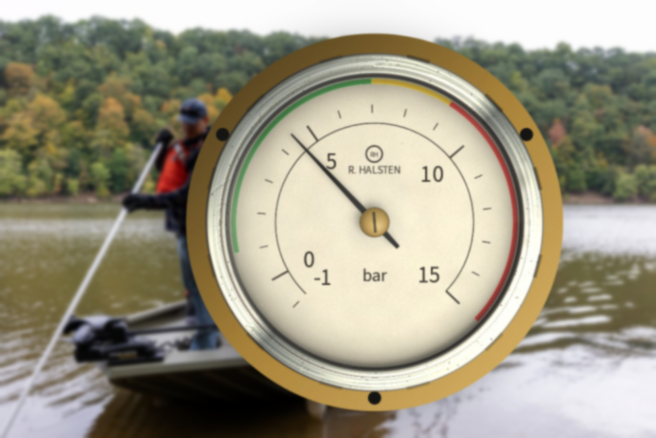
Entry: 4.5 bar
